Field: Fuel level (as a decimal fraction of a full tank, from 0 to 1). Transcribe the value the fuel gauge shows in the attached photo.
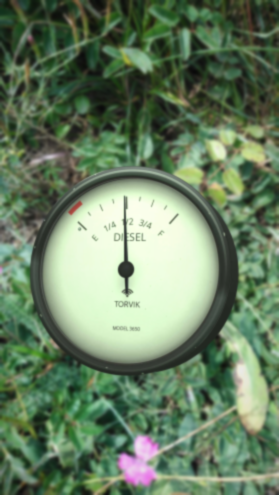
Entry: 0.5
